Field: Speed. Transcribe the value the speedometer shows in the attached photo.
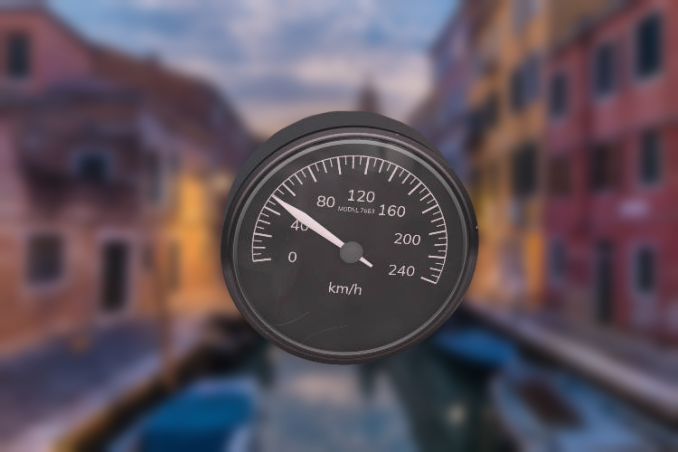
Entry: 50 km/h
